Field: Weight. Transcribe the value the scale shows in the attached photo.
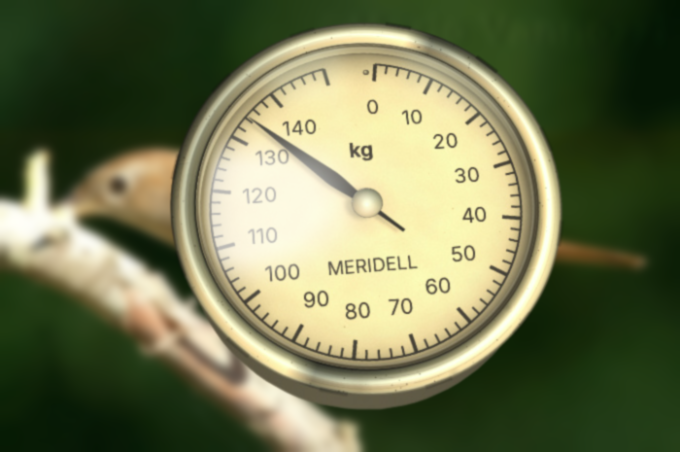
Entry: 134 kg
